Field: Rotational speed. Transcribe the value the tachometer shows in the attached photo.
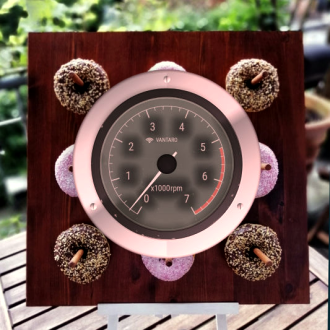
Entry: 200 rpm
